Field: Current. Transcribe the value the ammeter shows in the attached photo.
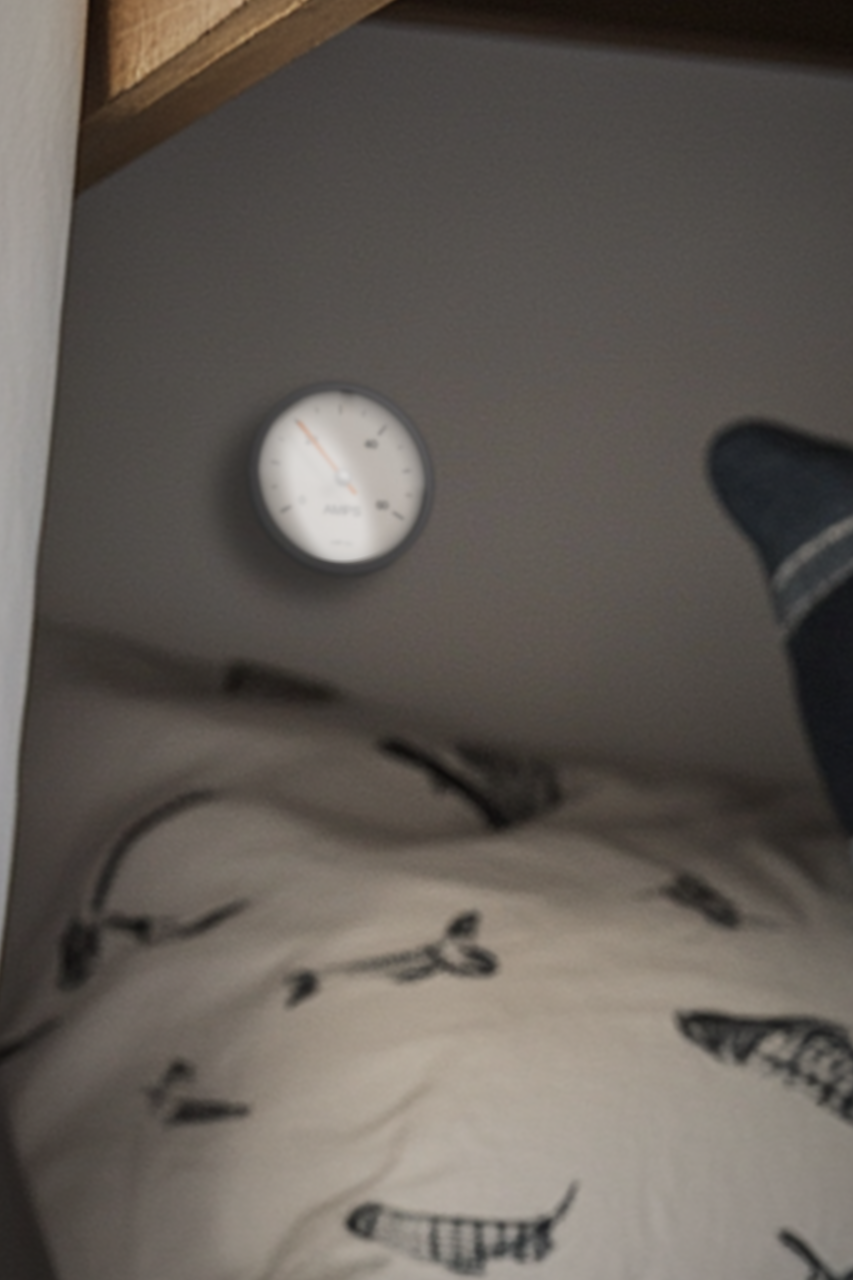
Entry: 20 A
